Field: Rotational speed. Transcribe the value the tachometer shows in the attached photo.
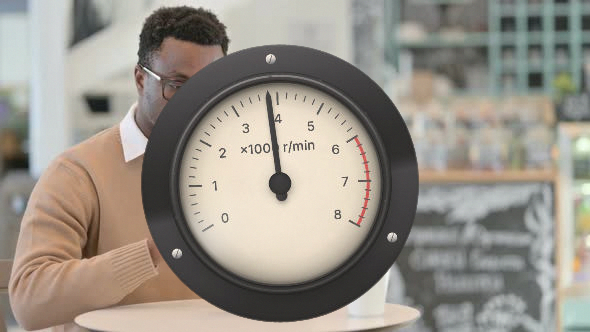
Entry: 3800 rpm
